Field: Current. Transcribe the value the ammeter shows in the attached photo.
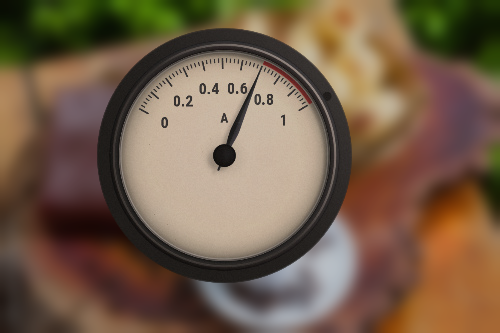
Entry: 0.7 A
